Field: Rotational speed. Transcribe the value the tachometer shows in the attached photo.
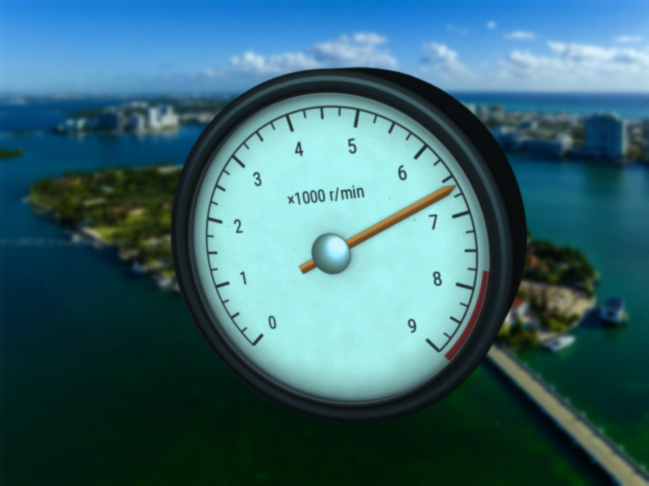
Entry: 6625 rpm
